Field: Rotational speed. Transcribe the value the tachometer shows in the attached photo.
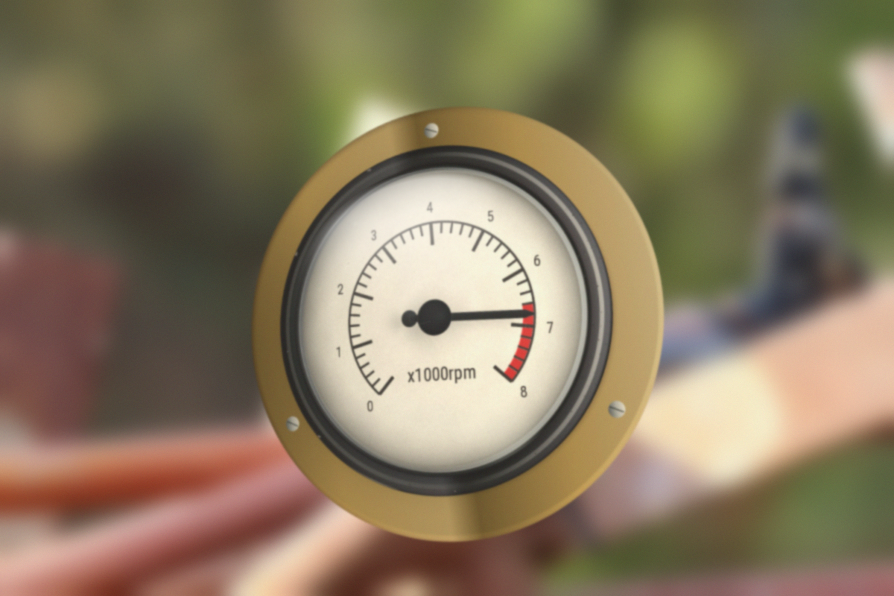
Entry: 6800 rpm
